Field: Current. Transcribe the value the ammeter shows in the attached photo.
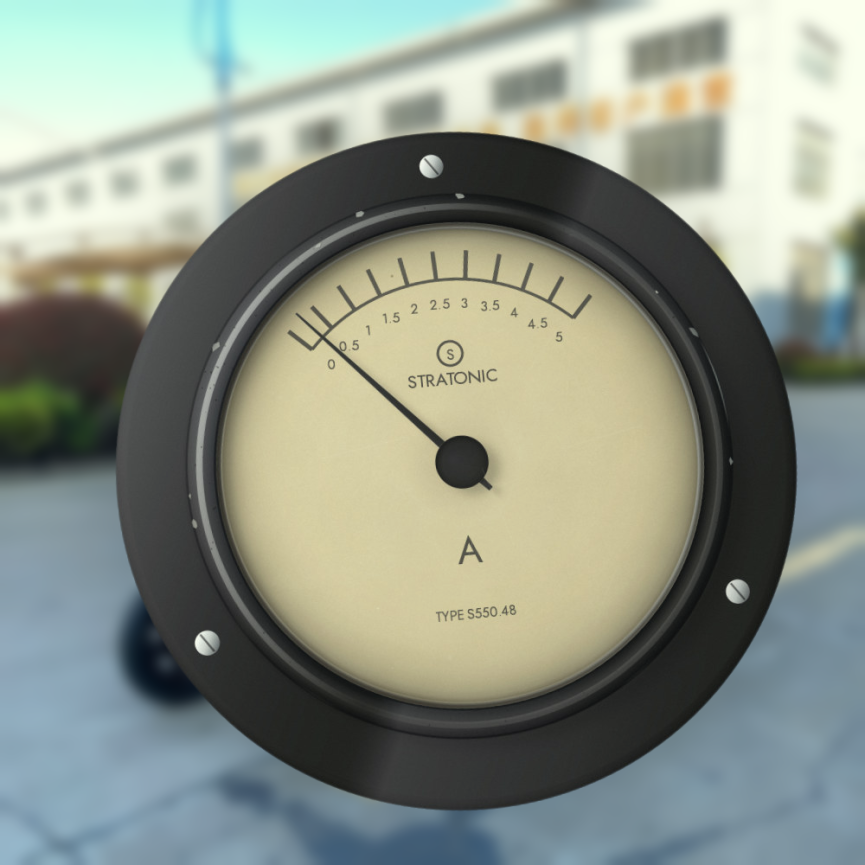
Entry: 0.25 A
